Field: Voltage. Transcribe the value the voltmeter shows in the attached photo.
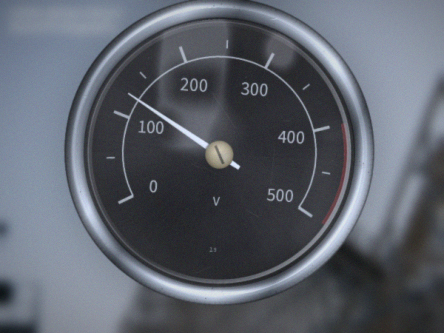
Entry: 125 V
